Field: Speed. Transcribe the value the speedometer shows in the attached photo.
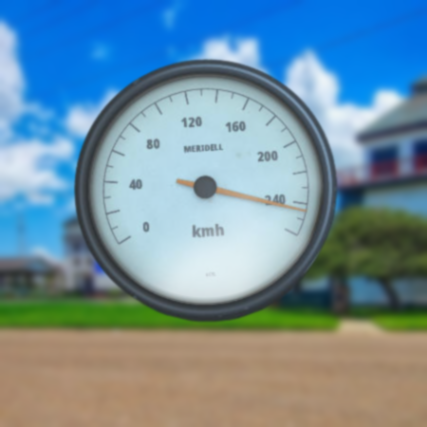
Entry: 245 km/h
